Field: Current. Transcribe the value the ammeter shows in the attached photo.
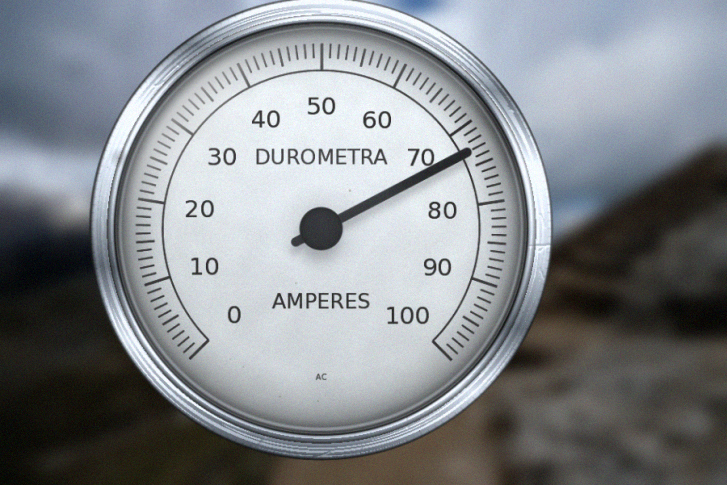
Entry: 73 A
